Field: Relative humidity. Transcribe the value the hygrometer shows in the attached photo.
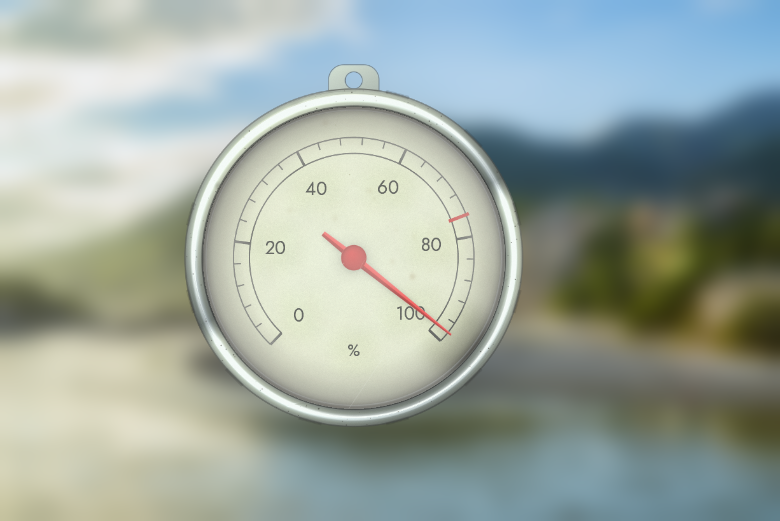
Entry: 98 %
